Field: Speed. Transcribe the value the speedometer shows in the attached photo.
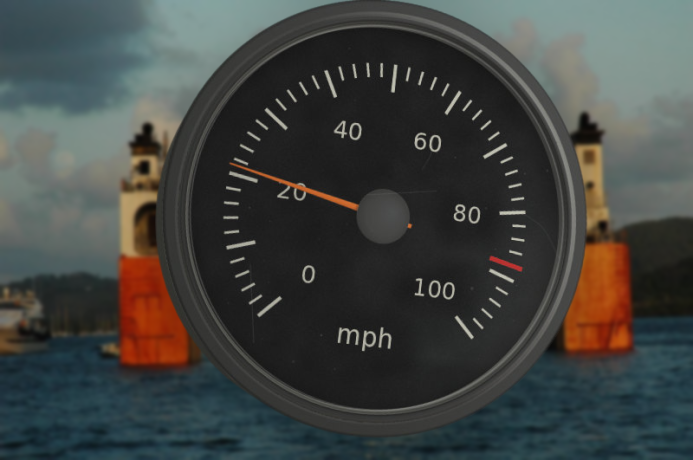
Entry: 21 mph
